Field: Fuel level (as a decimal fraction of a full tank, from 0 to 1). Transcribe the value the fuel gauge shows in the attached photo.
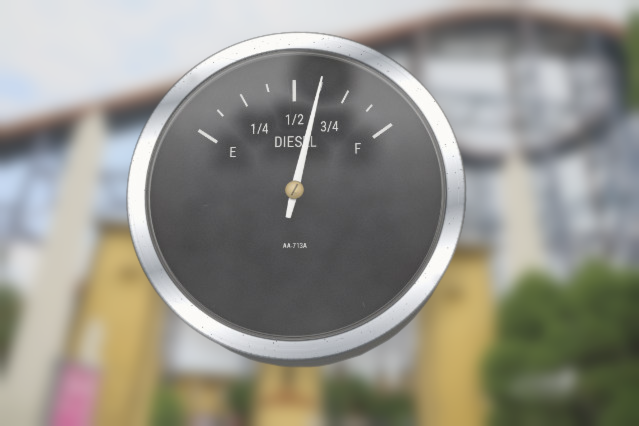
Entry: 0.625
